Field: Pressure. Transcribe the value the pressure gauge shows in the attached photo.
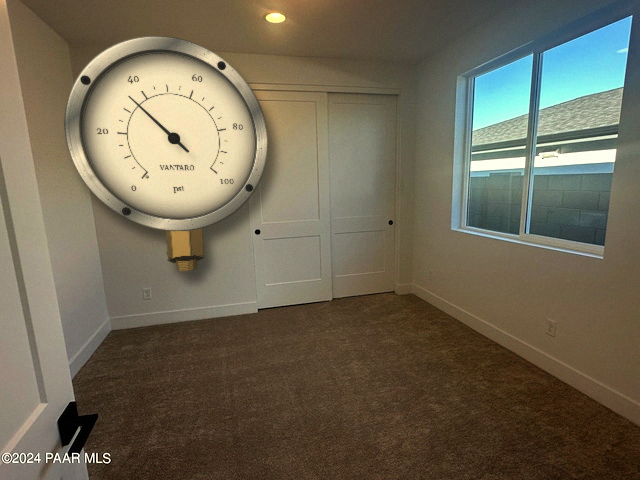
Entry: 35 psi
